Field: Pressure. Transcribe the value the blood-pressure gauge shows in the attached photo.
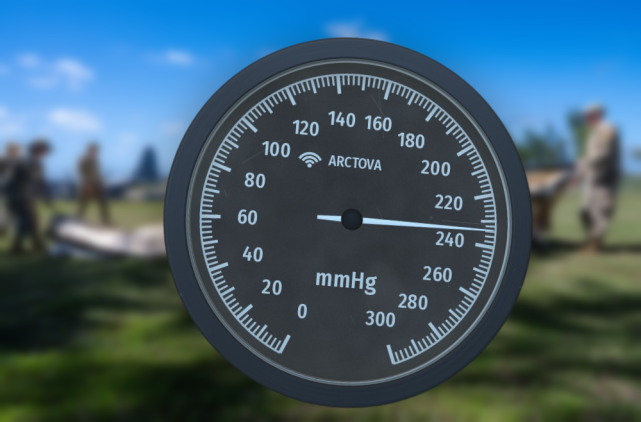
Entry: 234 mmHg
